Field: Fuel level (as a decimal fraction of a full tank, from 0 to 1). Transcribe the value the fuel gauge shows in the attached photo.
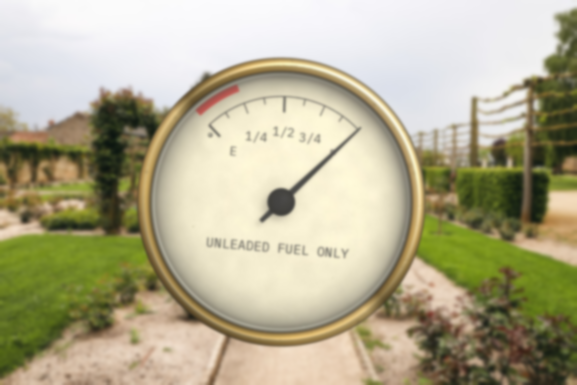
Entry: 1
